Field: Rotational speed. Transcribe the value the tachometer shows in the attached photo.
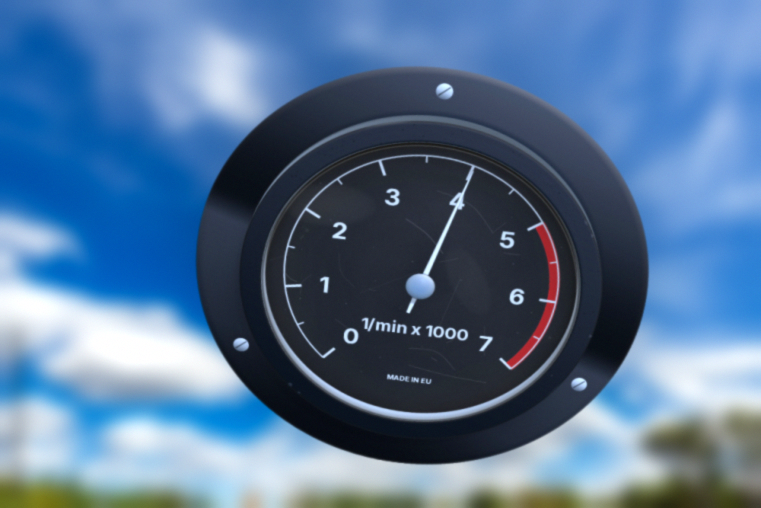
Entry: 4000 rpm
